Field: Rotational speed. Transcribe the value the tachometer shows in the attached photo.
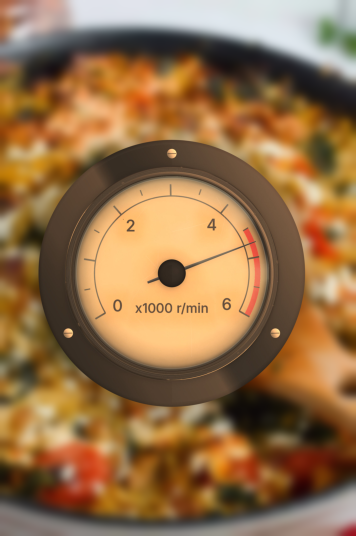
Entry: 4750 rpm
